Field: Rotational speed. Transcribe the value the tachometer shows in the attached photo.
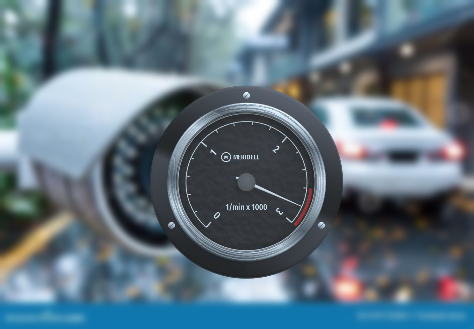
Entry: 2800 rpm
